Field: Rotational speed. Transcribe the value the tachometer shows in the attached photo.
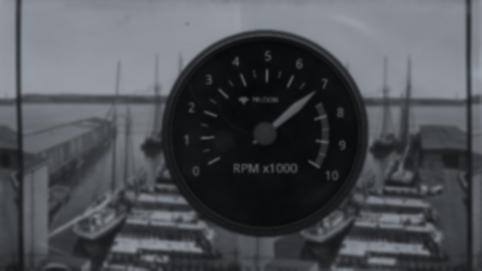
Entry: 7000 rpm
